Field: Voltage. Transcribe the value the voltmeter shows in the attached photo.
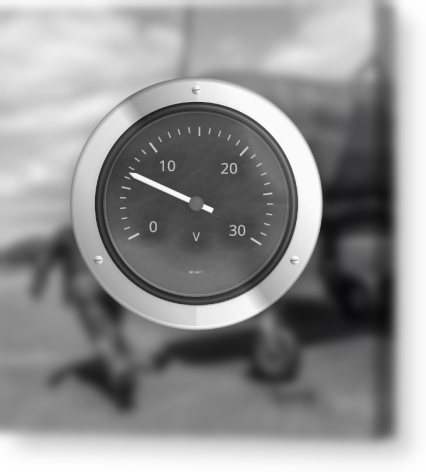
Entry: 6.5 V
